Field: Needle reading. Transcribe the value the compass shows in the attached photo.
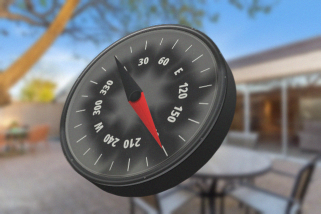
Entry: 180 °
